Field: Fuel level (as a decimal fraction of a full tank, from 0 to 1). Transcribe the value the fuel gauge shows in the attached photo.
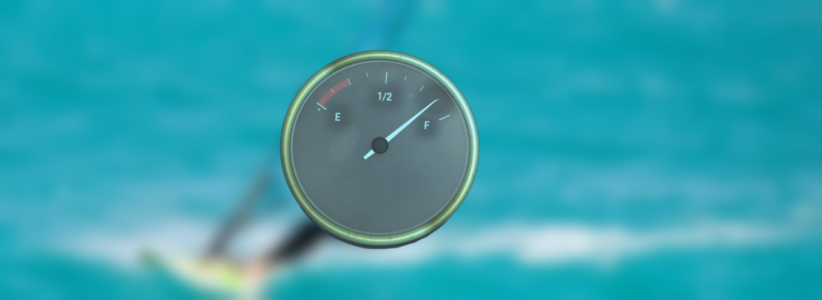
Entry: 0.875
